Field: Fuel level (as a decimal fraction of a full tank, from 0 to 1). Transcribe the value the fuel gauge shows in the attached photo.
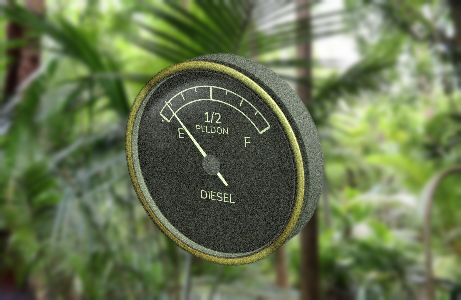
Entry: 0.125
